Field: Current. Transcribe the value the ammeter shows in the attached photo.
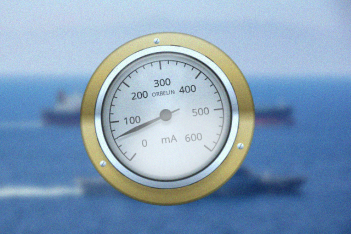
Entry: 60 mA
